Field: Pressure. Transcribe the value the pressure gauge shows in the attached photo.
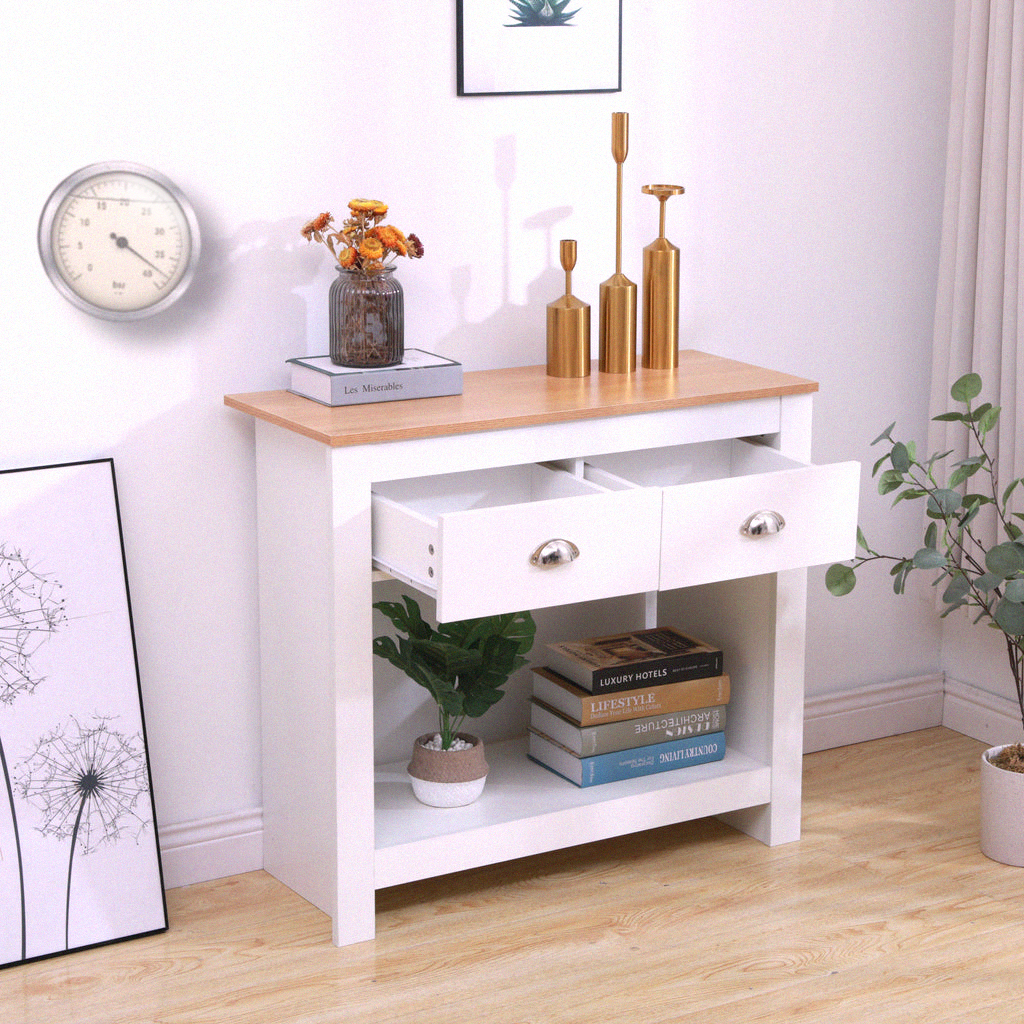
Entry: 38 bar
